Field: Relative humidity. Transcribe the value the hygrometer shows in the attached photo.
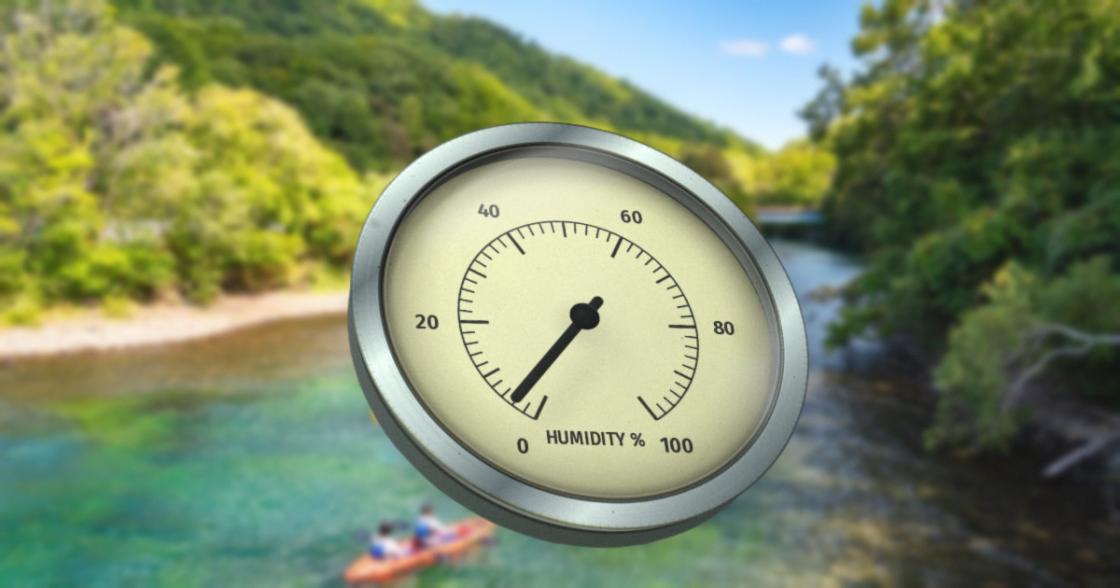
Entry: 4 %
